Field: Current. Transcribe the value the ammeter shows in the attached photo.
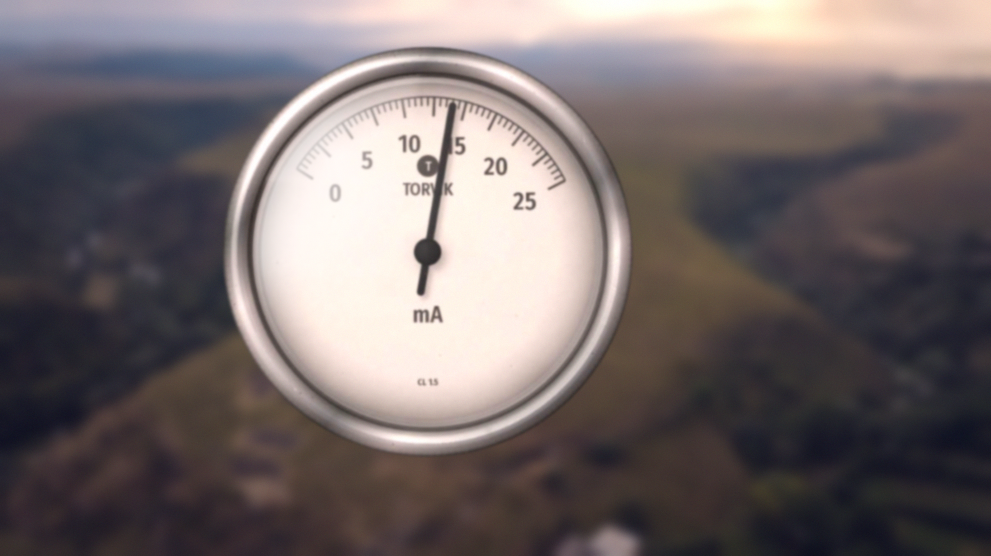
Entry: 14 mA
